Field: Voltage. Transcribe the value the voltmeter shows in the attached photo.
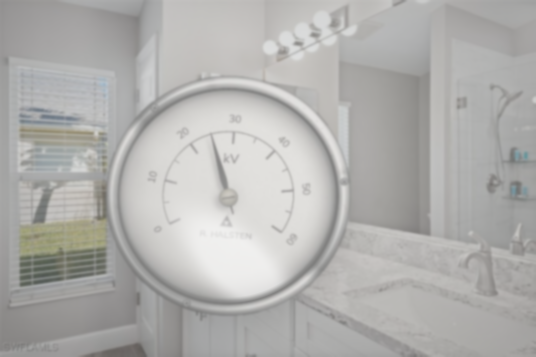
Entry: 25 kV
